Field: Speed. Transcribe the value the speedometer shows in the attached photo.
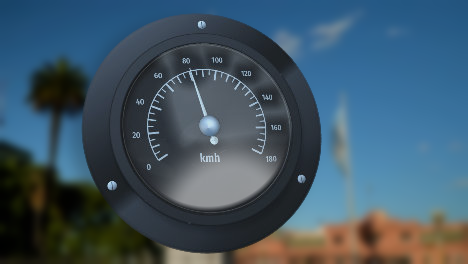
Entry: 80 km/h
